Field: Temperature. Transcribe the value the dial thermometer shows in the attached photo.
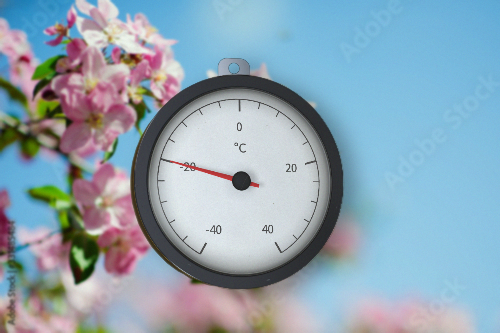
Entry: -20 °C
